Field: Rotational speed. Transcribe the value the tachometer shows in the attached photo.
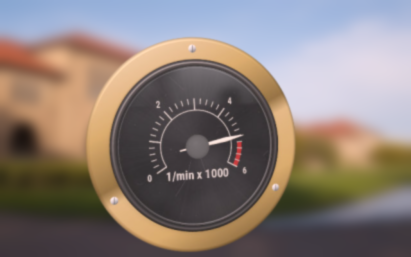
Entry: 5000 rpm
